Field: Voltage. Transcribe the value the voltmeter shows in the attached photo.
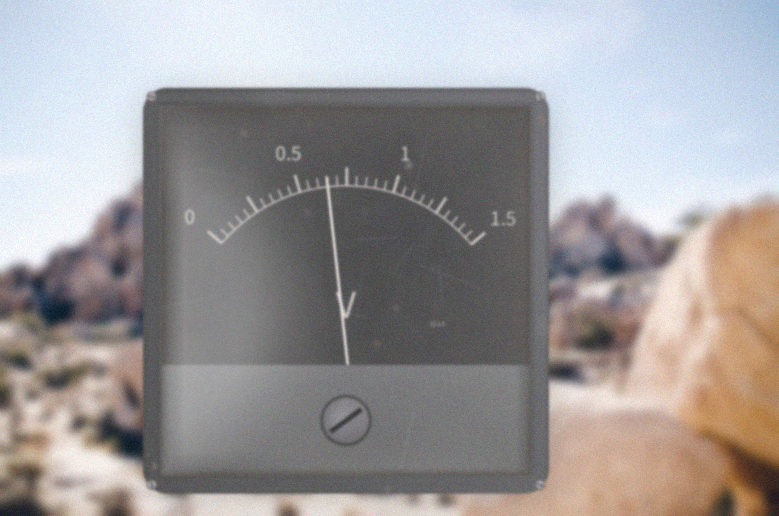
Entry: 0.65 V
